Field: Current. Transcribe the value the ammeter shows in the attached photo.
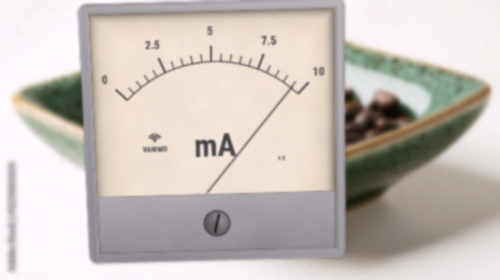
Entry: 9.5 mA
